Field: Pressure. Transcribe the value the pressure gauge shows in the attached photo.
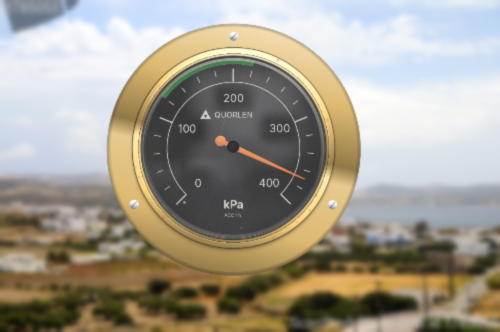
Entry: 370 kPa
